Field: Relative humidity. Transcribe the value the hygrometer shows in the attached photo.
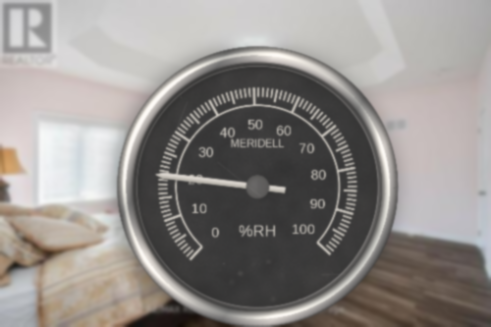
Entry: 20 %
